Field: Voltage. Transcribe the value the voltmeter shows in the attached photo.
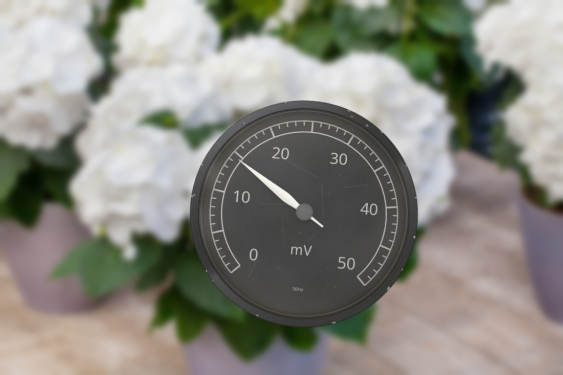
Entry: 14.5 mV
